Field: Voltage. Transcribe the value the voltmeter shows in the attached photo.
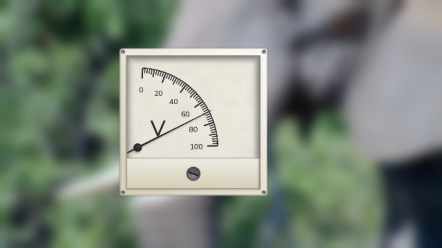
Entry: 70 V
